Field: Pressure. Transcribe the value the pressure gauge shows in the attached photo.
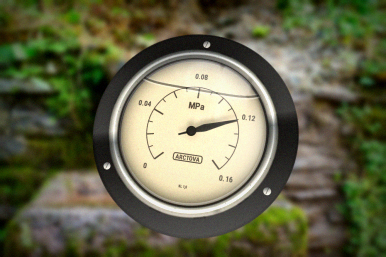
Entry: 0.12 MPa
